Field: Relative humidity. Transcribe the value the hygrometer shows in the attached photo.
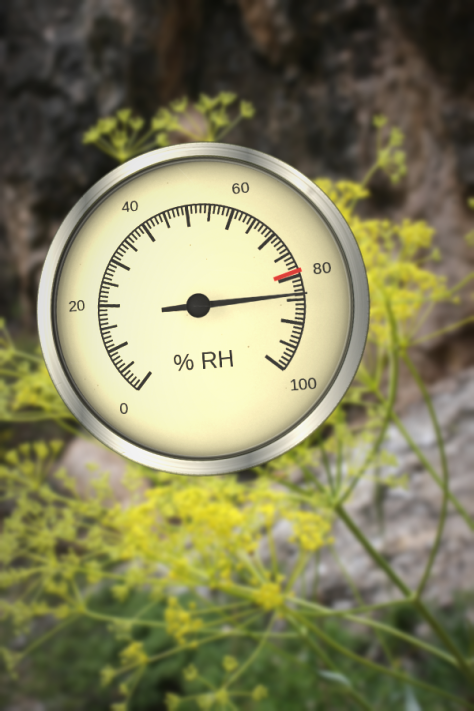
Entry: 84 %
